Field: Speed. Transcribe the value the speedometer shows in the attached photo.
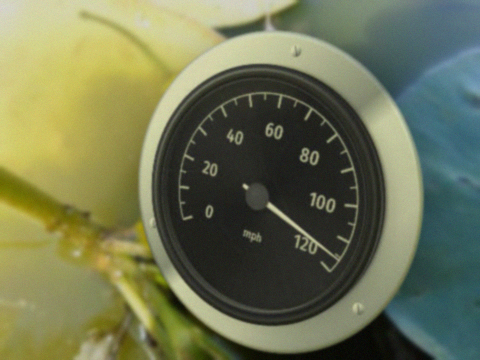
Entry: 115 mph
